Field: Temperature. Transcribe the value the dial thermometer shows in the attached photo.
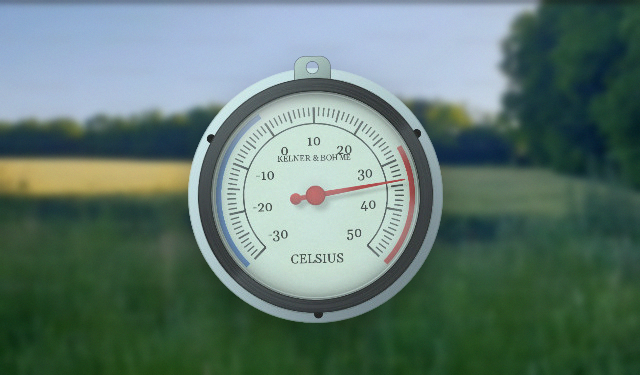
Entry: 34 °C
